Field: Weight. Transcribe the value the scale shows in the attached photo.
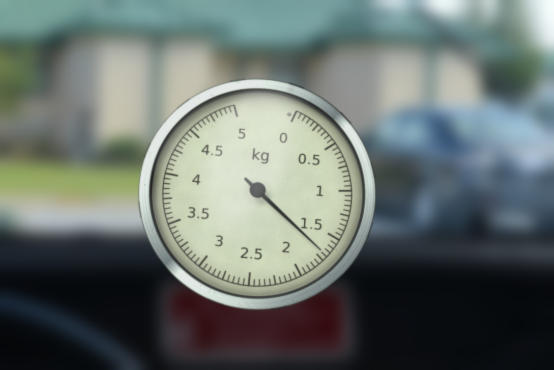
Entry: 1.7 kg
